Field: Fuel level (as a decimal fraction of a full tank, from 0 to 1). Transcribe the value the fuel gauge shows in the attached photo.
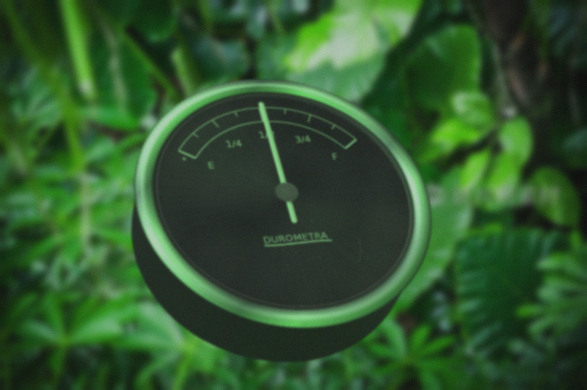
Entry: 0.5
